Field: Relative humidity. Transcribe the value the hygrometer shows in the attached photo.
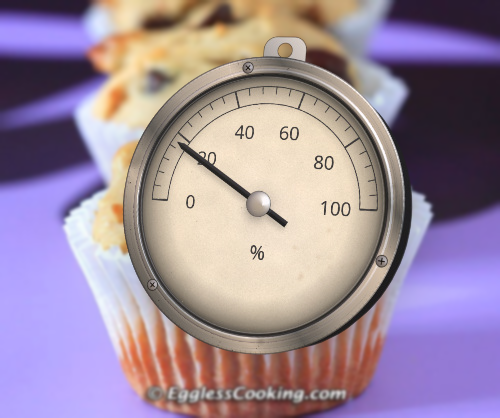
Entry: 18 %
